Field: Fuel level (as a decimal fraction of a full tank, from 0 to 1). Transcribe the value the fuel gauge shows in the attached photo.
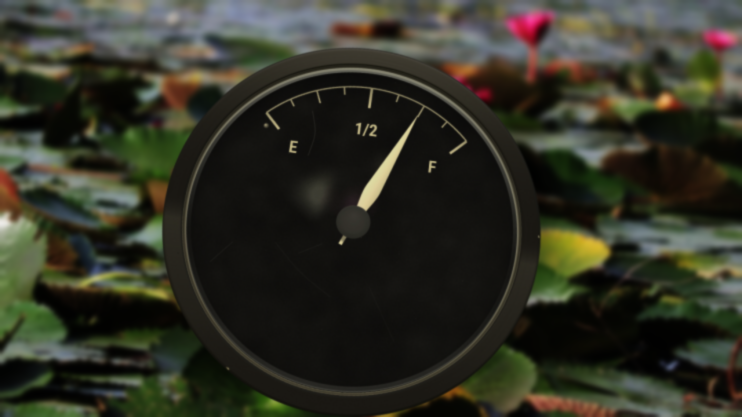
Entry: 0.75
